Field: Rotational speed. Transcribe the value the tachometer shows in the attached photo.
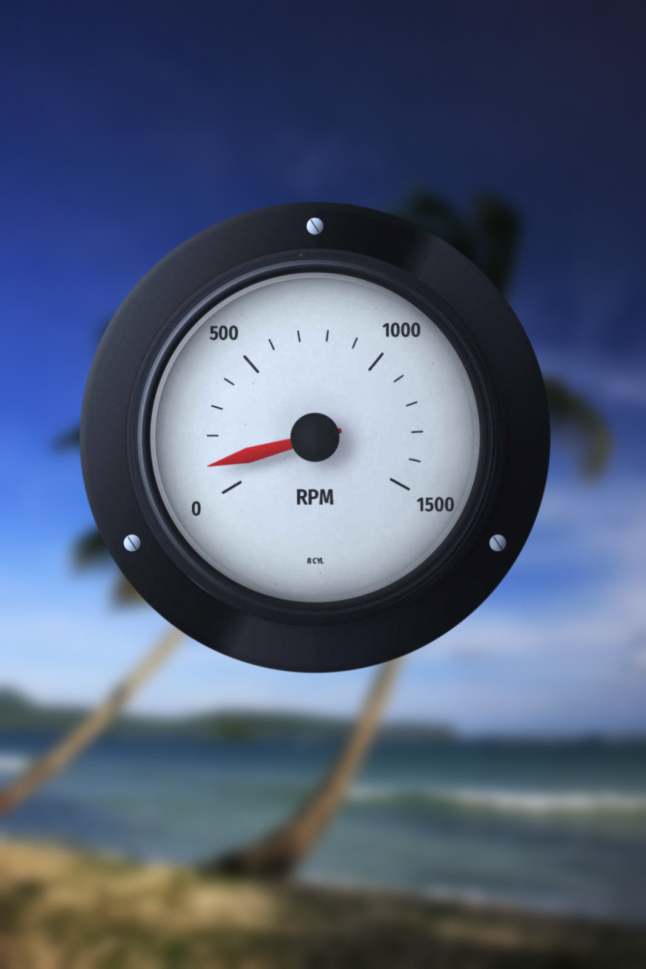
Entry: 100 rpm
